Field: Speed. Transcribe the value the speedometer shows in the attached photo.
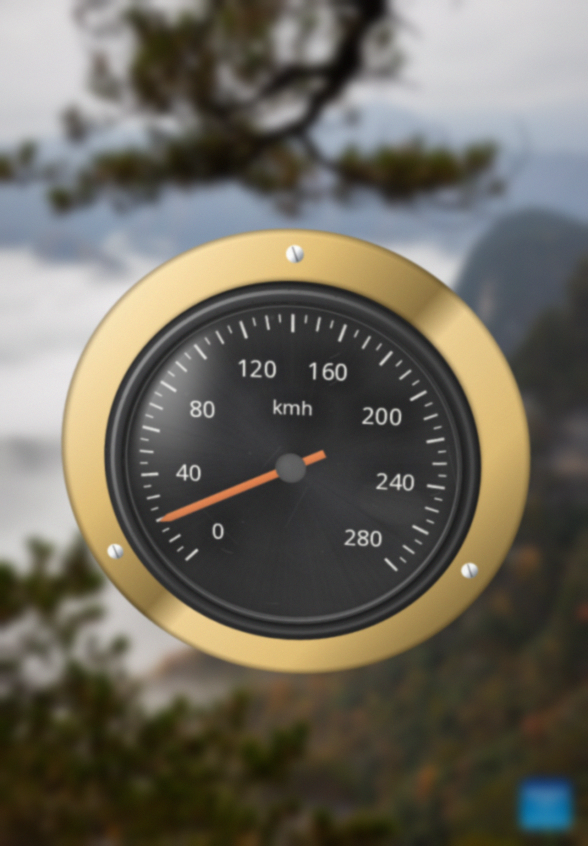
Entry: 20 km/h
